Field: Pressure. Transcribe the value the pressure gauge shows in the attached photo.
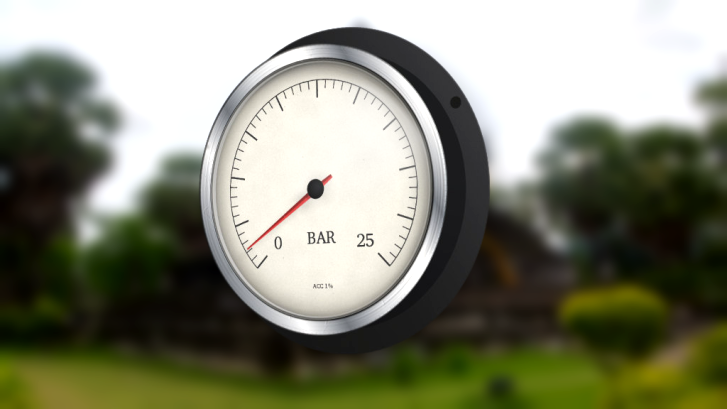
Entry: 1 bar
